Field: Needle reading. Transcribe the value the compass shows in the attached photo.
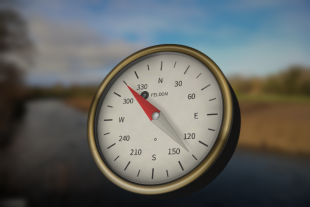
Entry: 315 °
